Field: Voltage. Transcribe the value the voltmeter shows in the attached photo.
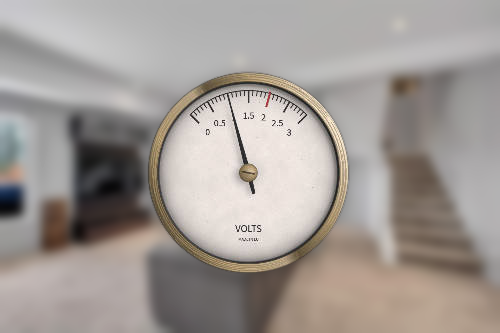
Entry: 1 V
